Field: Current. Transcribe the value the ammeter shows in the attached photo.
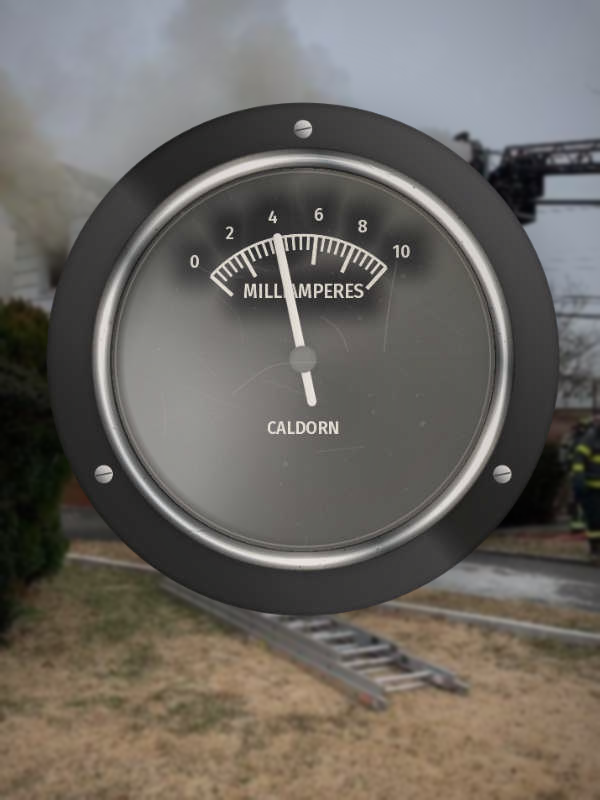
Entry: 4 mA
